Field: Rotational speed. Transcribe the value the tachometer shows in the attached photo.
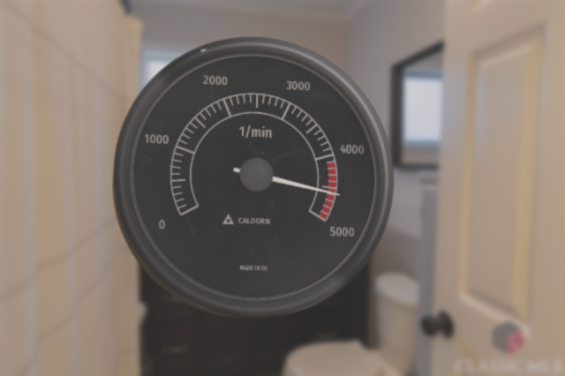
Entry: 4600 rpm
